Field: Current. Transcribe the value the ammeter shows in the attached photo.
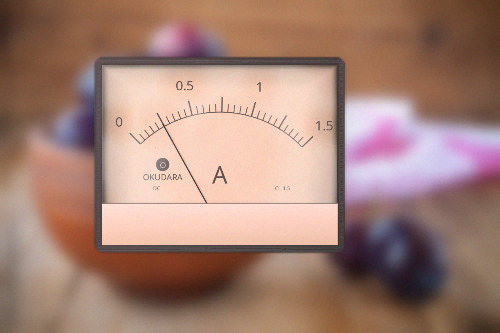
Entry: 0.25 A
